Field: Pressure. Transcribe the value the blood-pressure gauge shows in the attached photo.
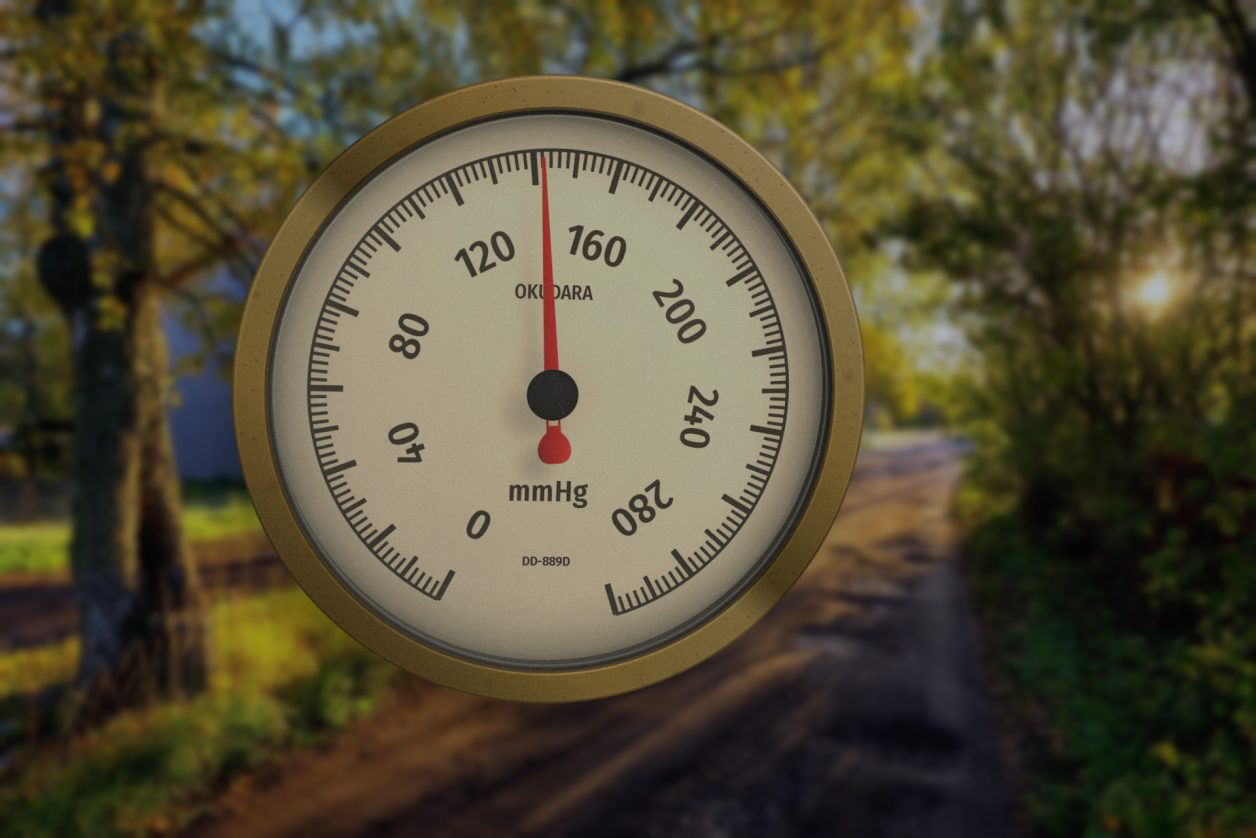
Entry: 142 mmHg
